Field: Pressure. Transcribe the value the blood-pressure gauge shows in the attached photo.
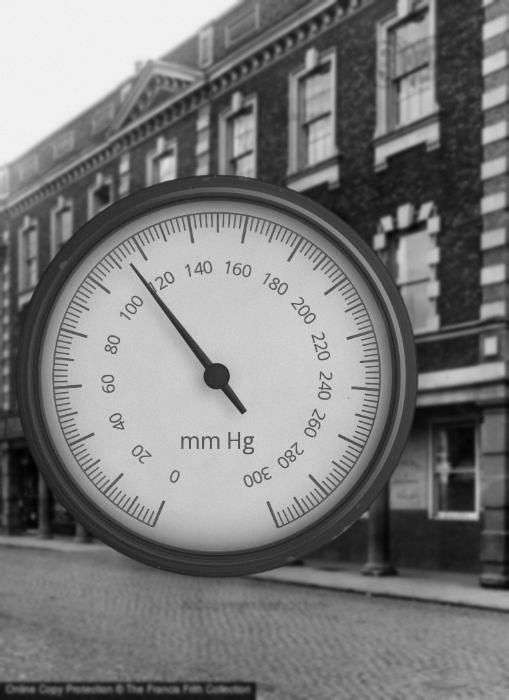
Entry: 114 mmHg
